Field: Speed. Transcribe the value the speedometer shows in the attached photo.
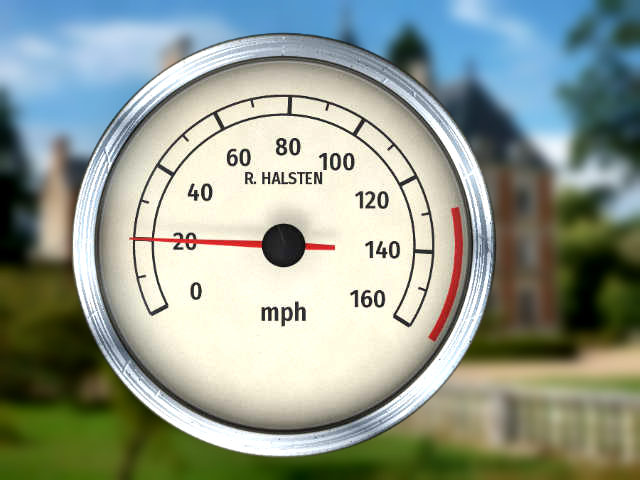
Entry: 20 mph
